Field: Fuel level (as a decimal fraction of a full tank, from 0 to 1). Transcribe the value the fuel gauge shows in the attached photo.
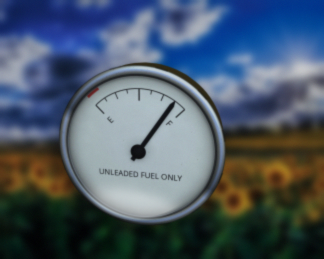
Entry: 0.875
